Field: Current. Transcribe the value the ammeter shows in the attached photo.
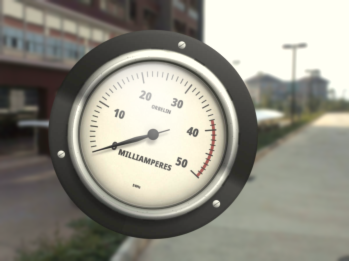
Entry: 0 mA
